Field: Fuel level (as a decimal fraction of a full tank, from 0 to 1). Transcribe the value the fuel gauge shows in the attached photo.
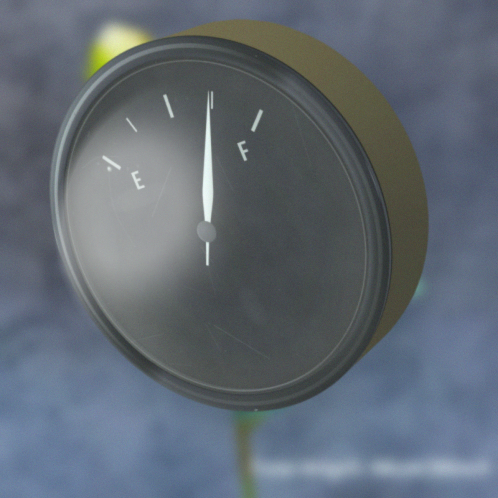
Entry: 0.75
